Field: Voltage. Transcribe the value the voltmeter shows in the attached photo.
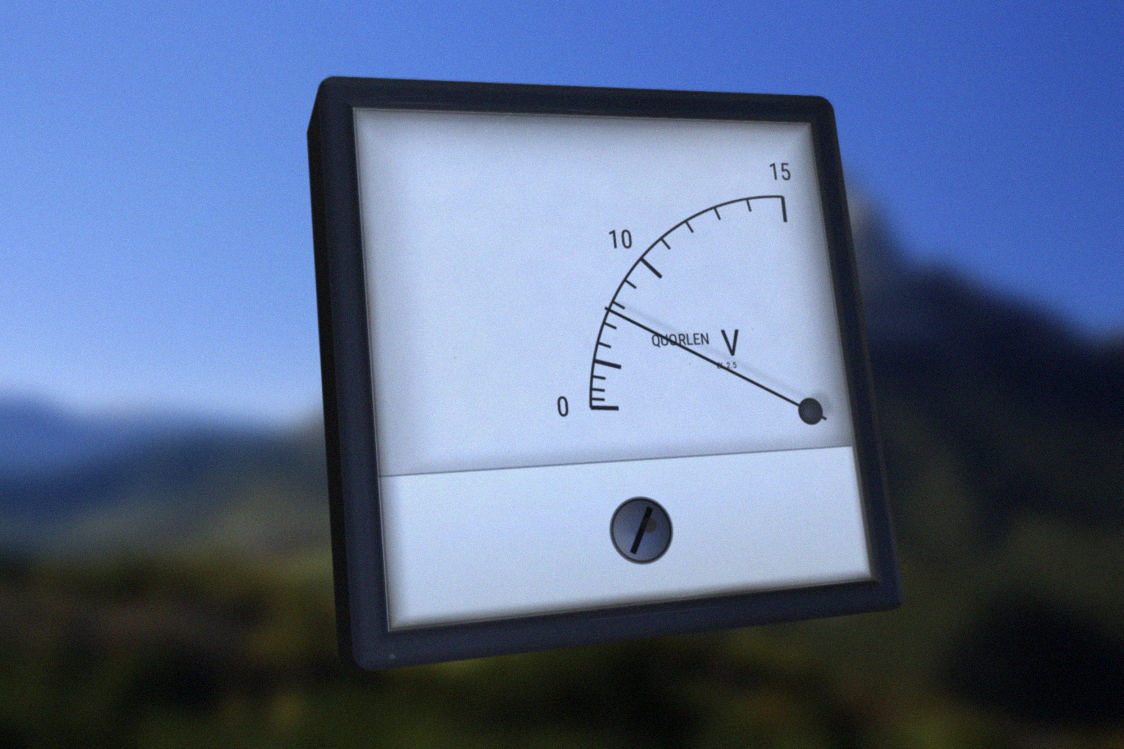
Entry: 7.5 V
